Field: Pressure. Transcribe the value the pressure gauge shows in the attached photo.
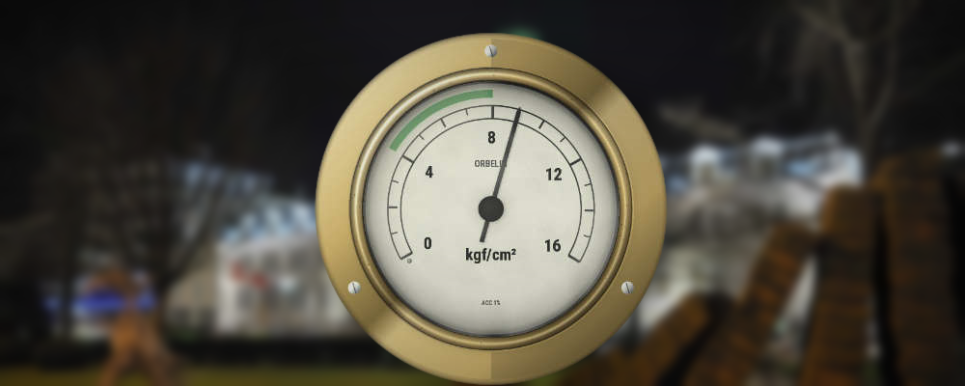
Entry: 9 kg/cm²
